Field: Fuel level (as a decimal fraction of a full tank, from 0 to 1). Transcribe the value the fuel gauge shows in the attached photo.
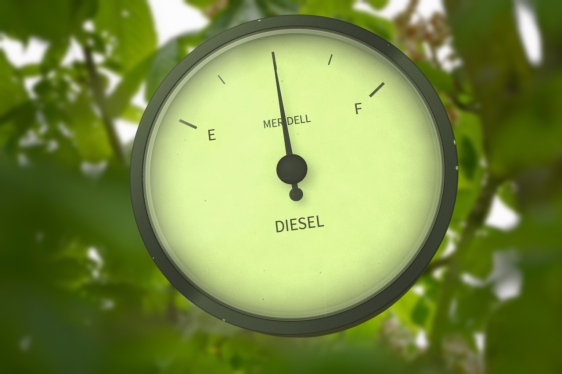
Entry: 0.5
